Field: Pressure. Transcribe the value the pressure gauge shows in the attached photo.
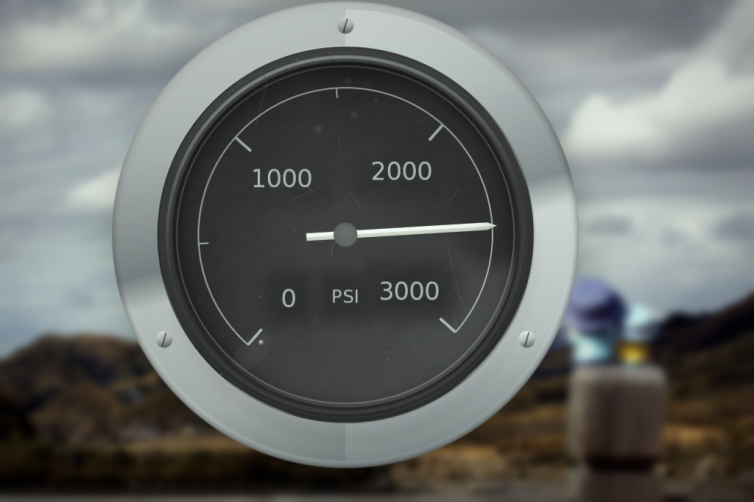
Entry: 2500 psi
